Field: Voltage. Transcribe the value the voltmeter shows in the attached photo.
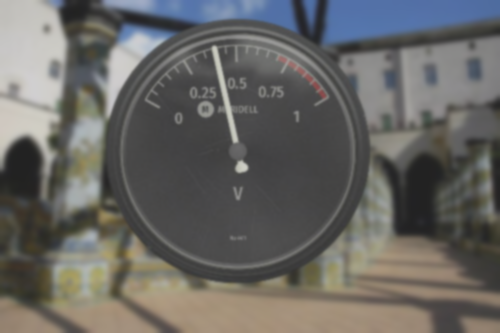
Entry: 0.4 V
